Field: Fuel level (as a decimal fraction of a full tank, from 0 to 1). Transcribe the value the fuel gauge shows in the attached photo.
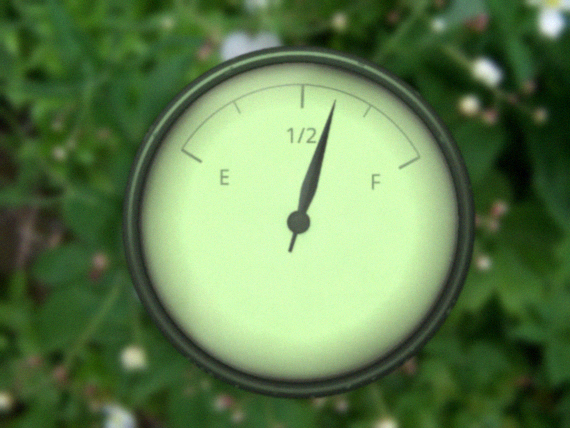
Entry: 0.625
